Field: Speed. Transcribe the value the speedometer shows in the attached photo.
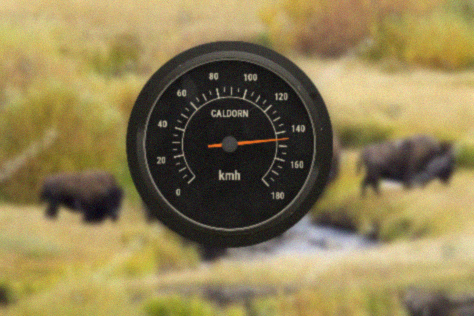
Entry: 145 km/h
